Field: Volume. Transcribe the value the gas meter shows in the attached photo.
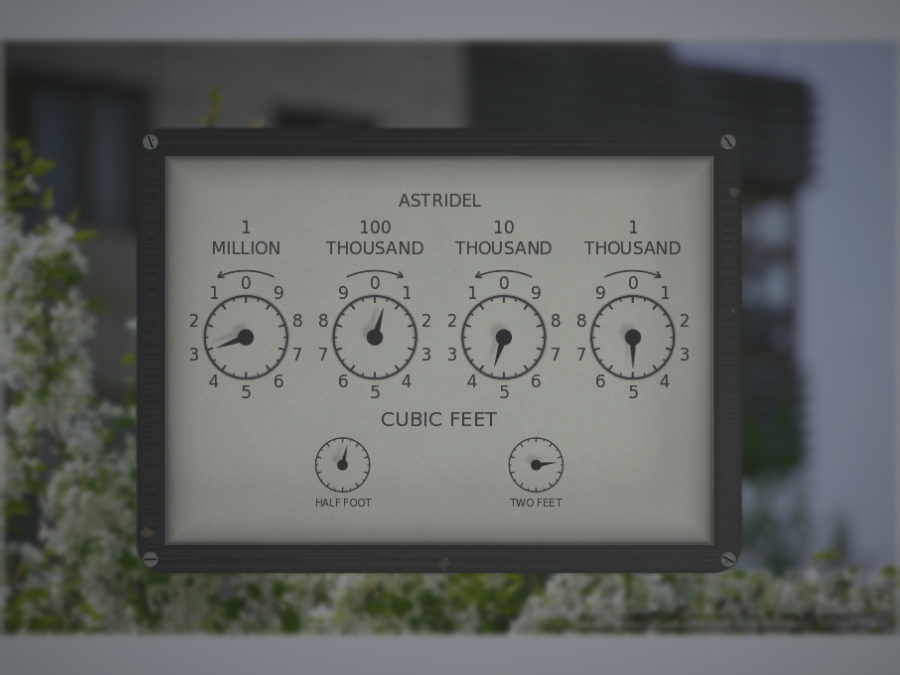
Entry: 304500 ft³
